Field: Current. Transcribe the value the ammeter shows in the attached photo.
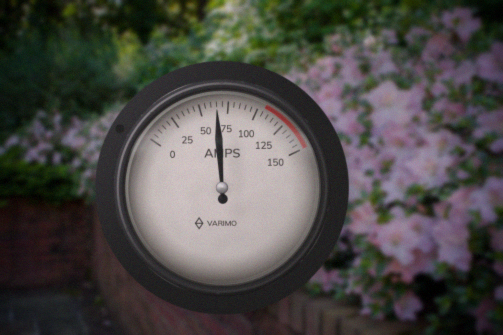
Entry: 65 A
